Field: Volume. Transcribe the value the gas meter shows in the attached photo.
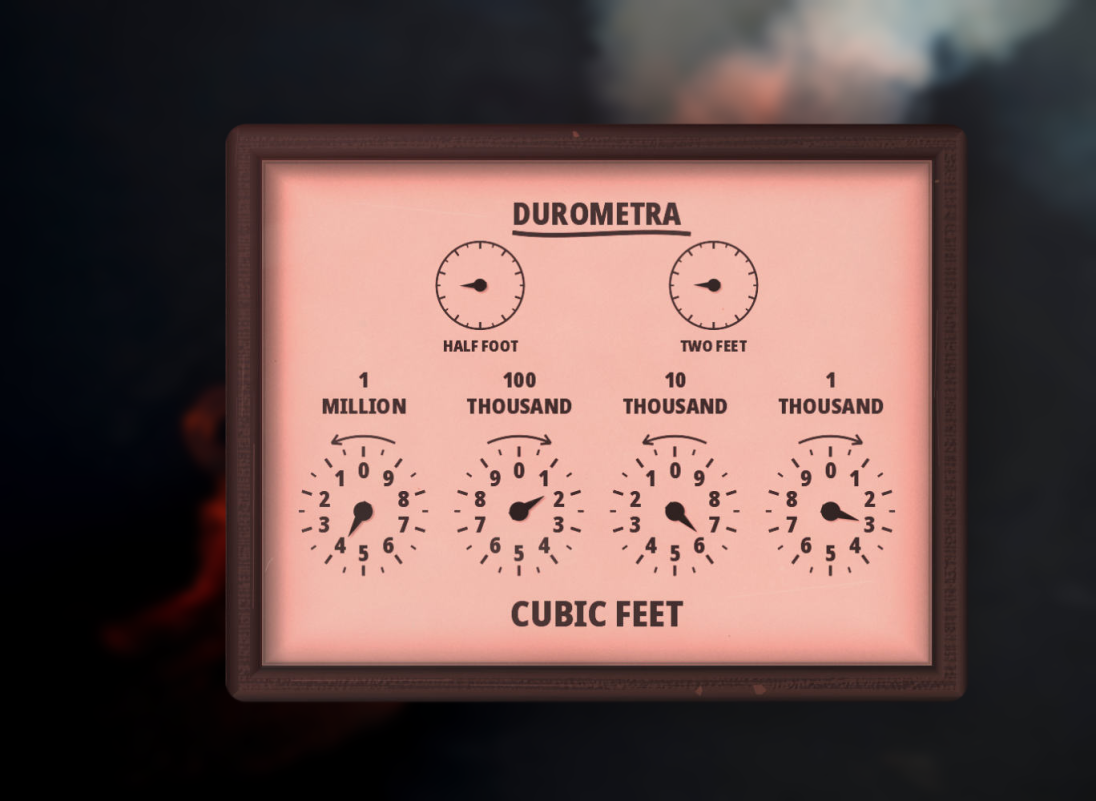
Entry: 416300 ft³
